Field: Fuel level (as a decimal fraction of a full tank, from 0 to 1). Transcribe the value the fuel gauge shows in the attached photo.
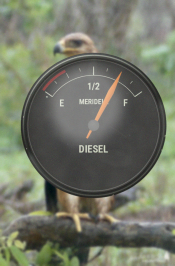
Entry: 0.75
